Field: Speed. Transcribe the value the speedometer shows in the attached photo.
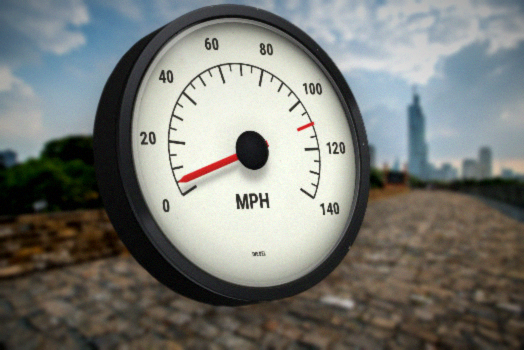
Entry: 5 mph
